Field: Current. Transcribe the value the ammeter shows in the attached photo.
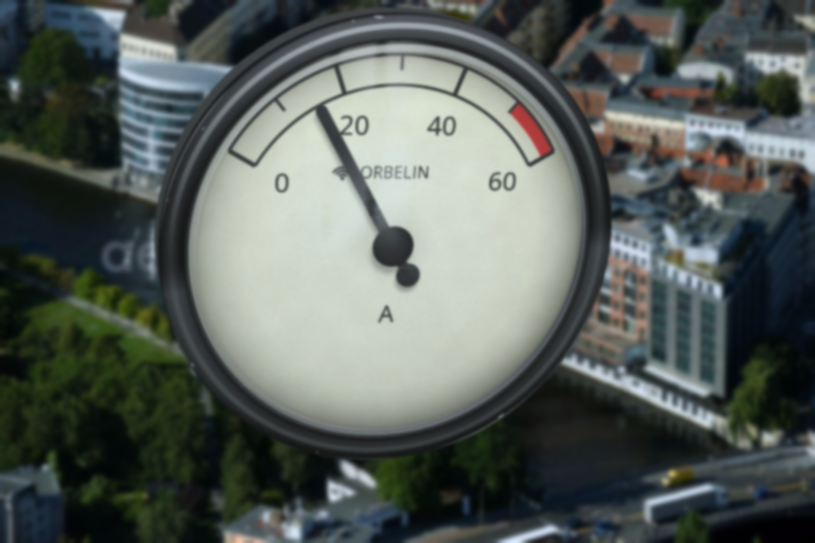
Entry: 15 A
